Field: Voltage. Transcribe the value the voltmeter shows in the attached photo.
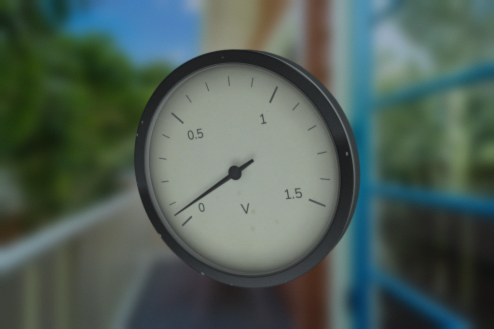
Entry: 0.05 V
